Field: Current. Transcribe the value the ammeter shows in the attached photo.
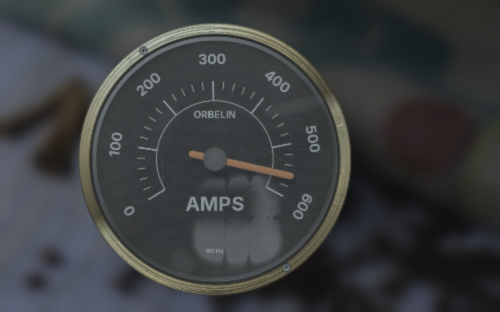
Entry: 560 A
